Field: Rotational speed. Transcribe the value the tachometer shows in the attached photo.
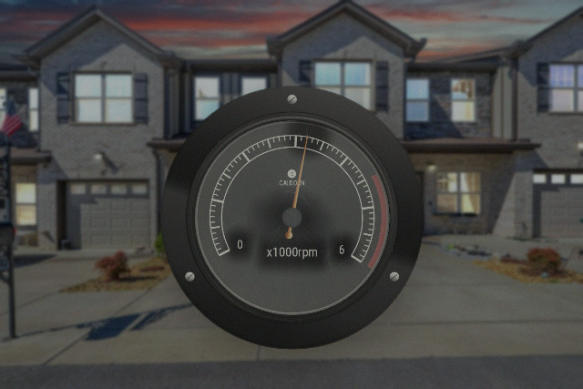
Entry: 3200 rpm
